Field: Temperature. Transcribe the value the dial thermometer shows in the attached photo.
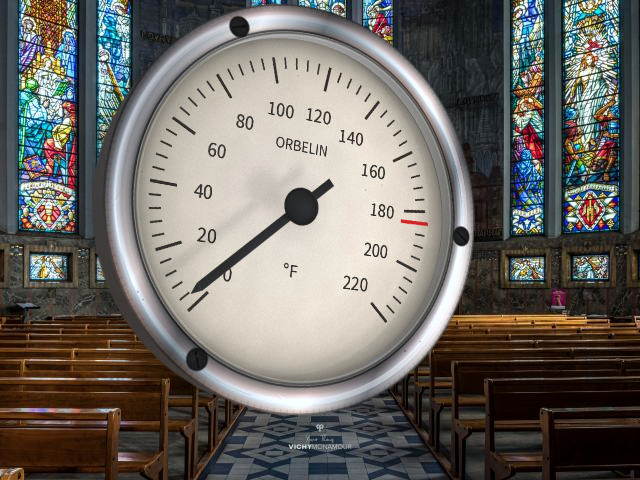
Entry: 4 °F
